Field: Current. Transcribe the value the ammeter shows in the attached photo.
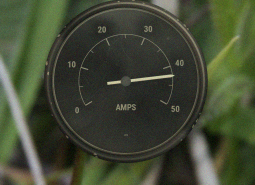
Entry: 42.5 A
